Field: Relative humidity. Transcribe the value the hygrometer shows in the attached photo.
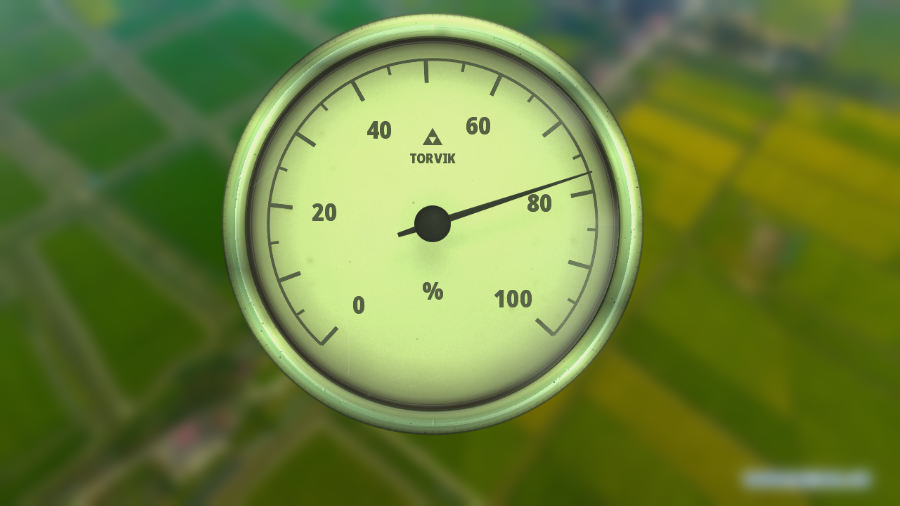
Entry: 77.5 %
